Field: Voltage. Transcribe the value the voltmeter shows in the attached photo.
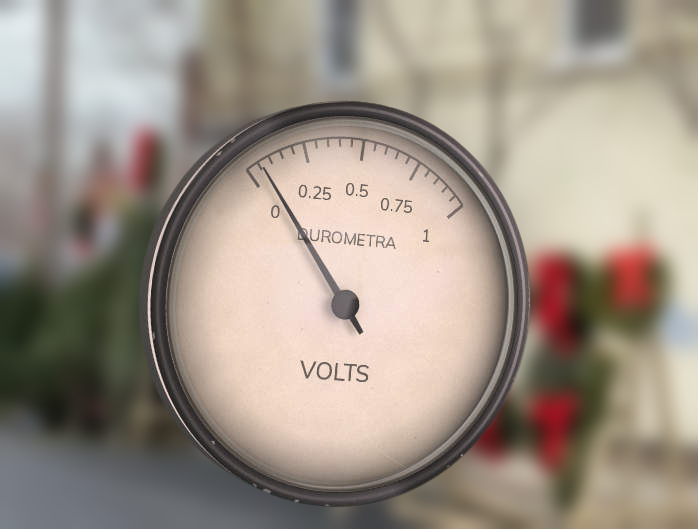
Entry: 0.05 V
